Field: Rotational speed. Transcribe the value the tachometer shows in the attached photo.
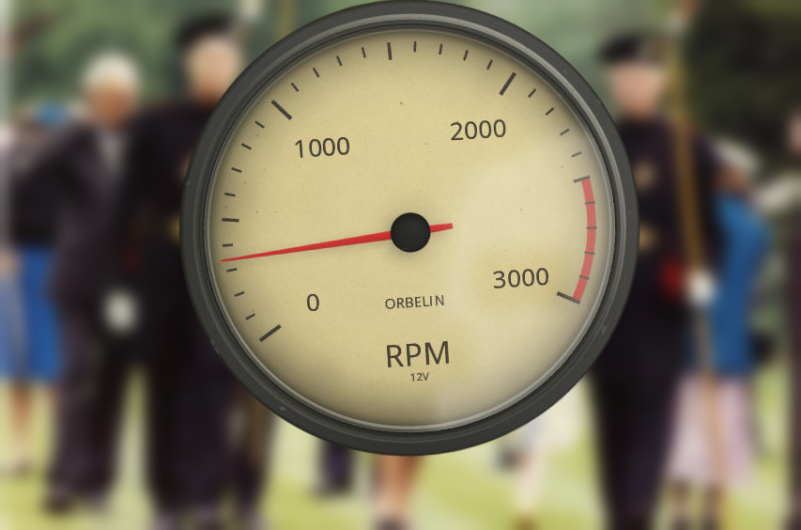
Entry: 350 rpm
